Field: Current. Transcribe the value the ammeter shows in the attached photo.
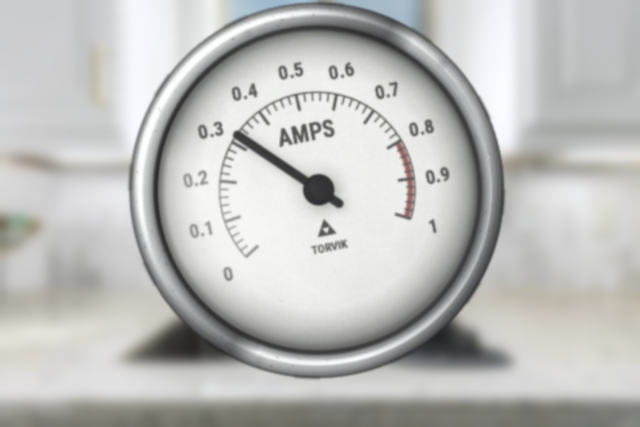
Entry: 0.32 A
